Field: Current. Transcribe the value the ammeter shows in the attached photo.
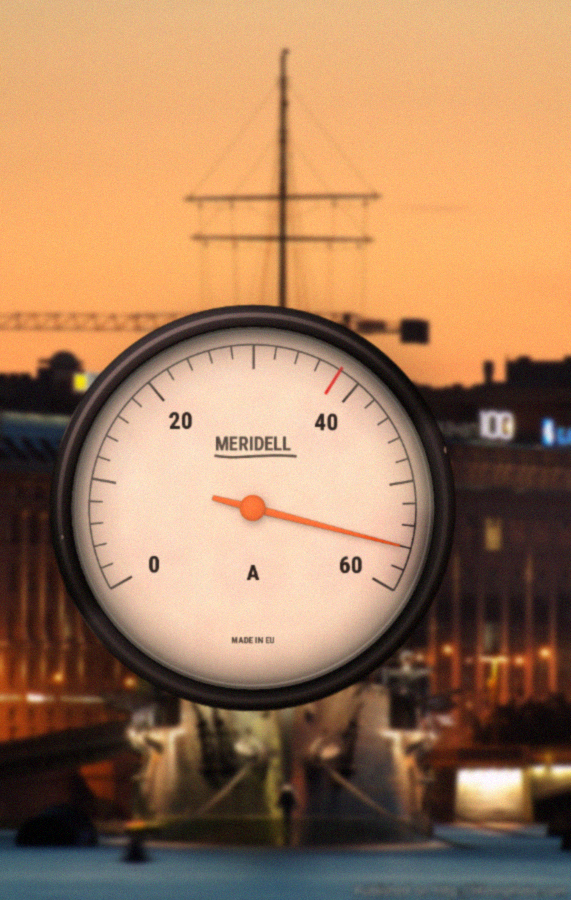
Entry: 56 A
